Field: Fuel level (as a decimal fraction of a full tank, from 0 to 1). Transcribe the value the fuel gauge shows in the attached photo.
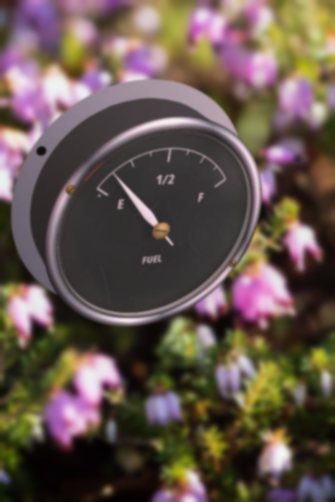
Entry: 0.125
